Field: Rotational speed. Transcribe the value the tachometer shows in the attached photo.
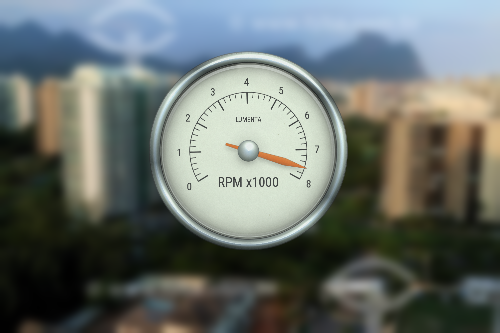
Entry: 7600 rpm
